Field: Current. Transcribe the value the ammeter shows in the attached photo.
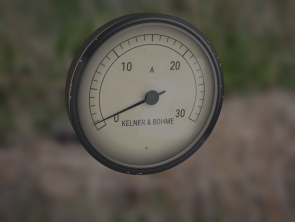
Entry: 1 A
